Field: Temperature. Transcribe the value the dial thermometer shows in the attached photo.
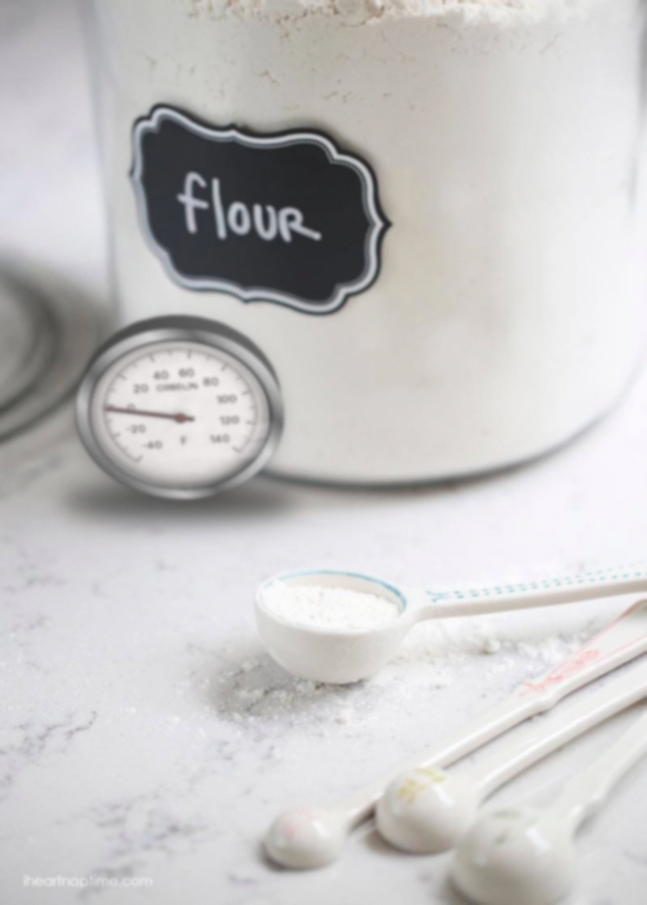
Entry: 0 °F
